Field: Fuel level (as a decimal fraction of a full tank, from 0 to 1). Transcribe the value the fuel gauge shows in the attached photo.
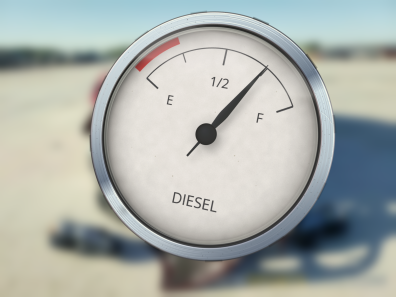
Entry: 0.75
